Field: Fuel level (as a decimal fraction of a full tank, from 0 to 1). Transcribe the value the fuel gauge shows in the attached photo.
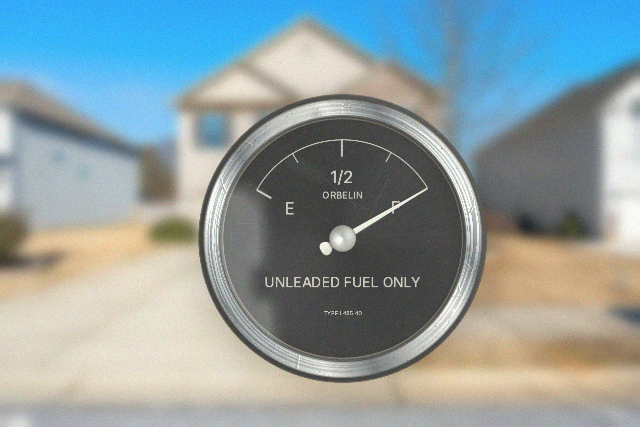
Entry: 1
